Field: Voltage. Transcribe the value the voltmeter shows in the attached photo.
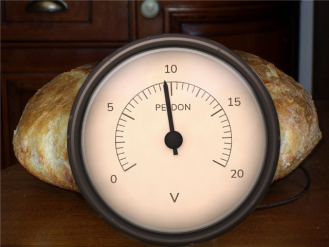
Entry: 9.5 V
